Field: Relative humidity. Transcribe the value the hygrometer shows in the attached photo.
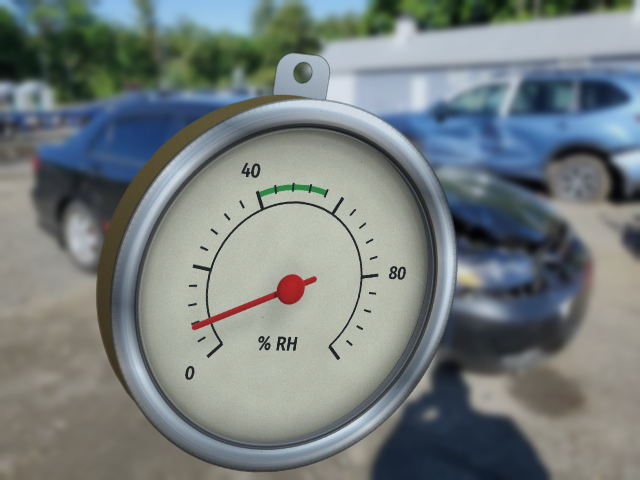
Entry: 8 %
